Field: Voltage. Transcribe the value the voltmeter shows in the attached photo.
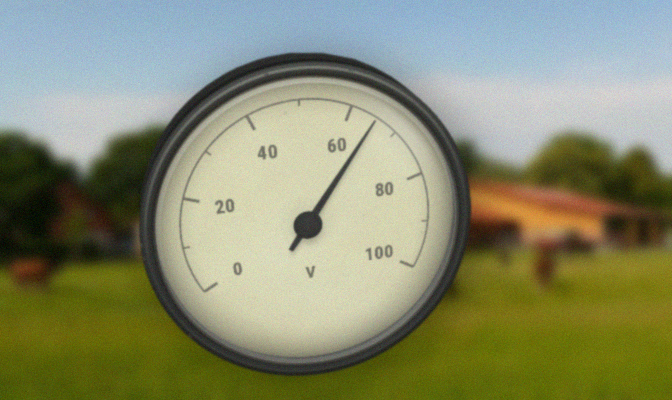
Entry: 65 V
